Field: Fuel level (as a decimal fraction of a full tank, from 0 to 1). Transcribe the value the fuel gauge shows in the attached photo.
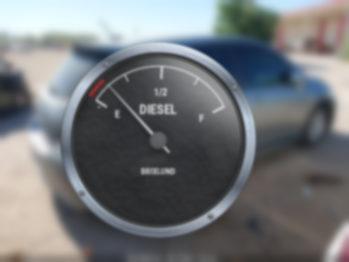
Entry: 0.125
